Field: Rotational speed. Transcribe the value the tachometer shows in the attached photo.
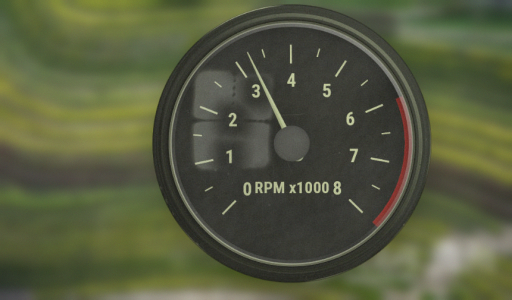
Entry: 3250 rpm
